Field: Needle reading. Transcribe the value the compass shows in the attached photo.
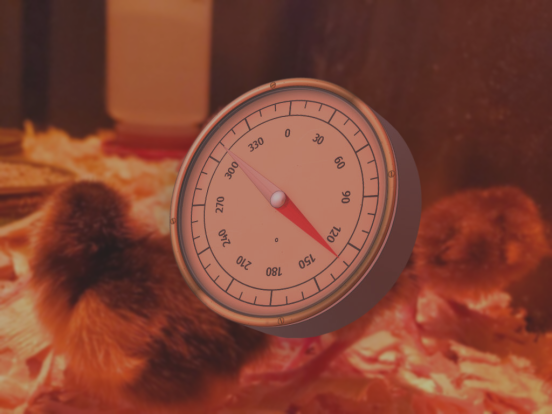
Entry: 130 °
